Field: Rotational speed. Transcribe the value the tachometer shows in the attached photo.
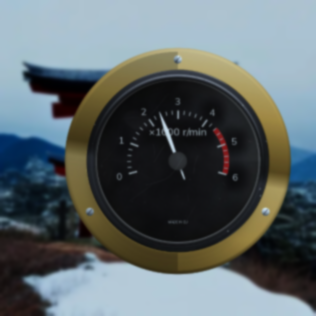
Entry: 2400 rpm
